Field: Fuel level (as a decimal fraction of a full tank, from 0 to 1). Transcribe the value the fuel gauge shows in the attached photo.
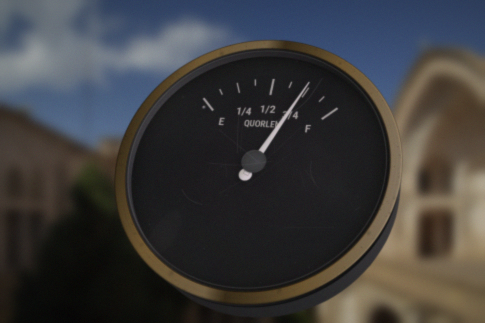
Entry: 0.75
